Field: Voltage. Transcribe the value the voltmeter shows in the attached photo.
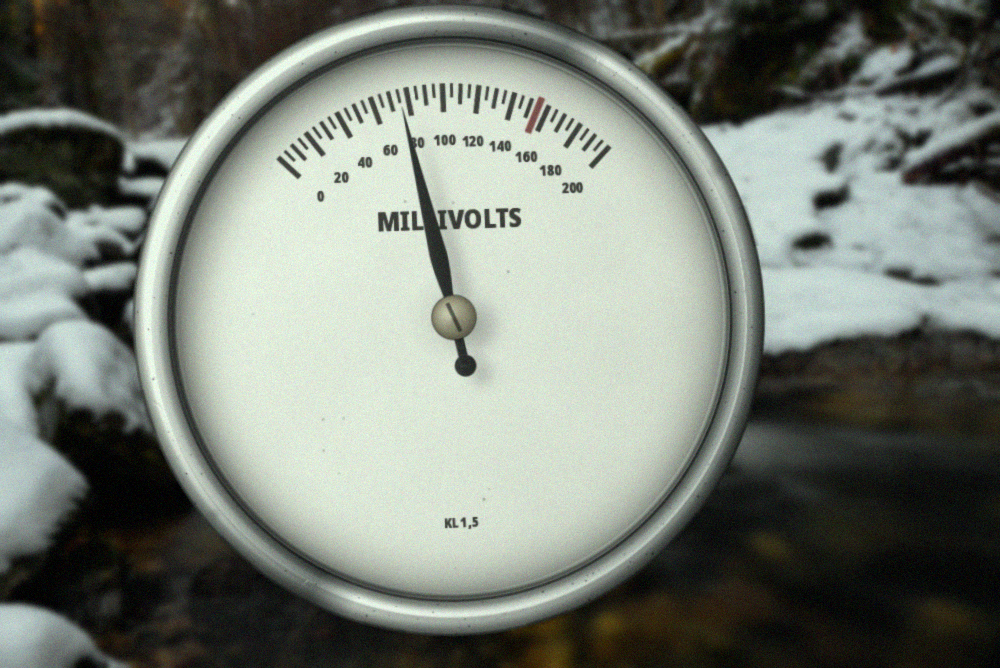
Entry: 75 mV
